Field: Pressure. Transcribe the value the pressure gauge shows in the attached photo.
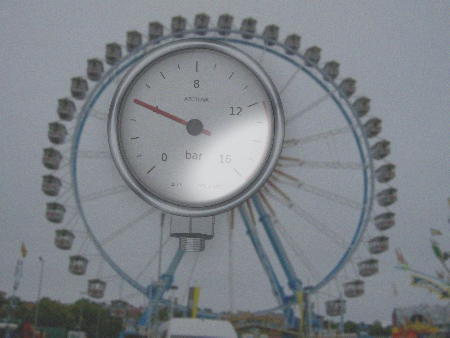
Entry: 4 bar
